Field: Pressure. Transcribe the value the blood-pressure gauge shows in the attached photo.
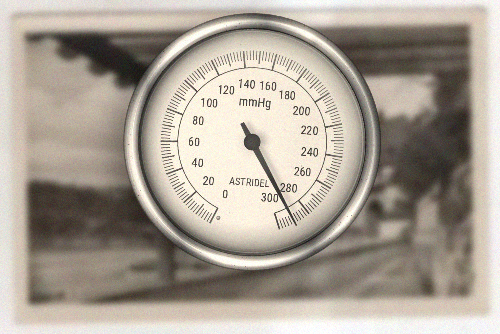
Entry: 290 mmHg
